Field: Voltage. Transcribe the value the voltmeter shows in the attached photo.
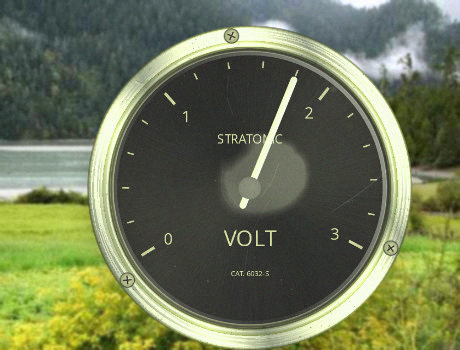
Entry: 1.8 V
